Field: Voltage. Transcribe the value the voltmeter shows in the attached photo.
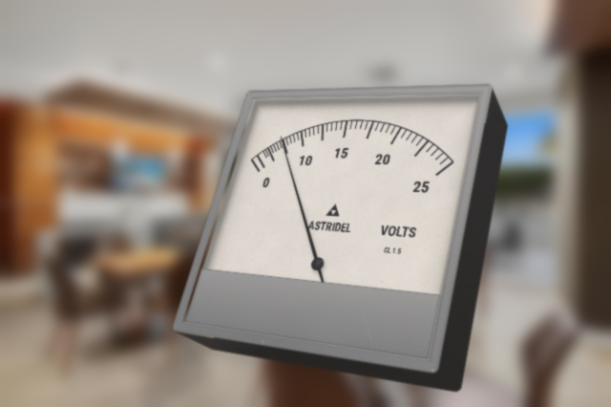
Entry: 7.5 V
